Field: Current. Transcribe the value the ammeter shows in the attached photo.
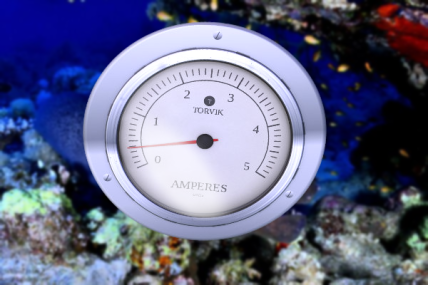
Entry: 0.4 A
